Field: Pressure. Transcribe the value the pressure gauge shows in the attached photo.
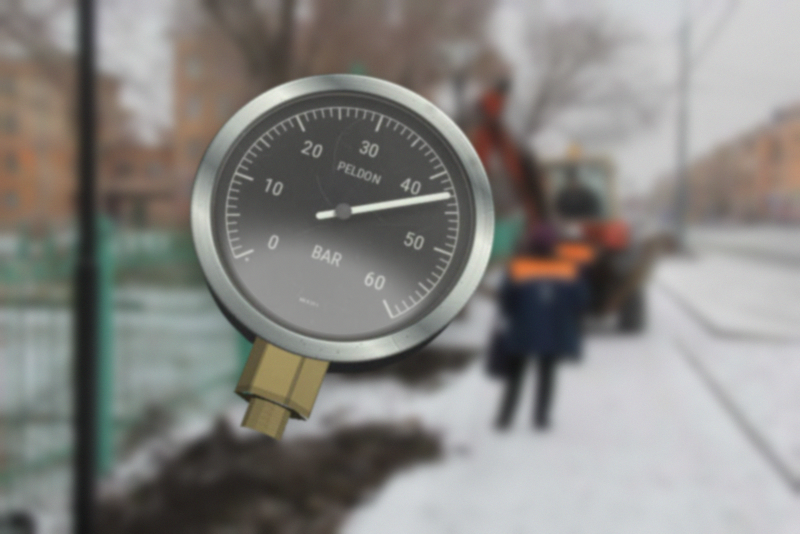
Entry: 43 bar
